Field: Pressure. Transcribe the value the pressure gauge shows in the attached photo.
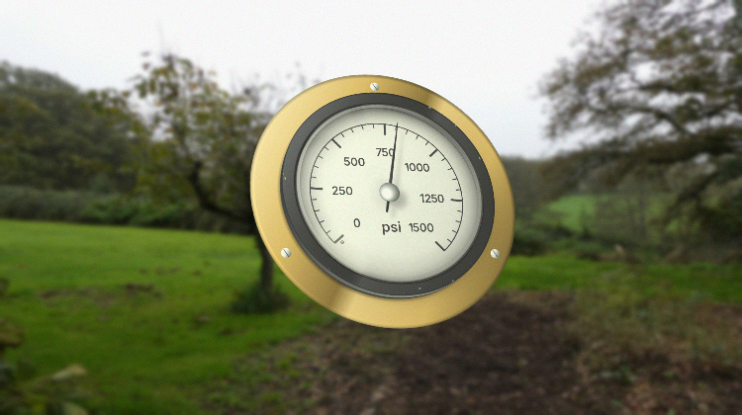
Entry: 800 psi
